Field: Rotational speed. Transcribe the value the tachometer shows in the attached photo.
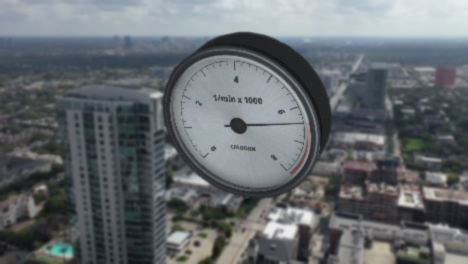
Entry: 6400 rpm
